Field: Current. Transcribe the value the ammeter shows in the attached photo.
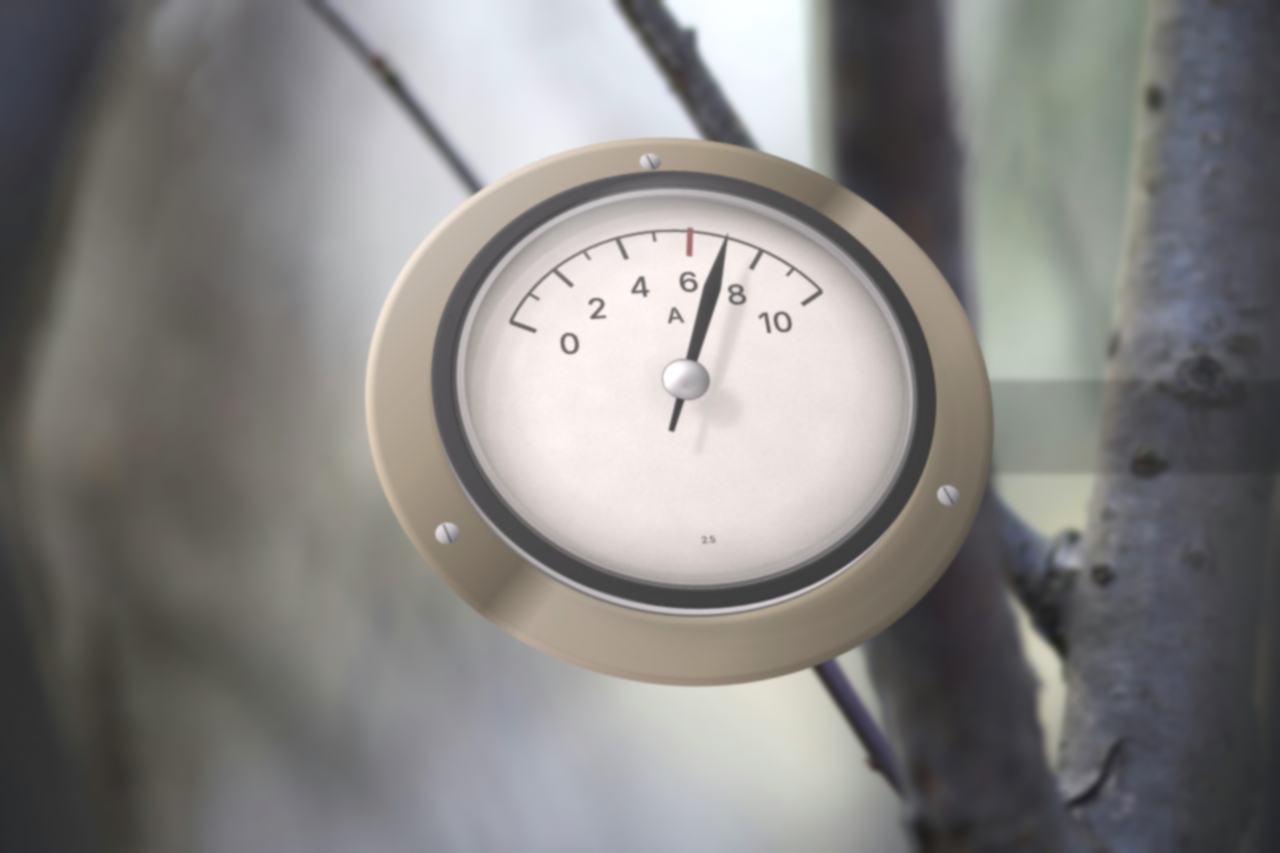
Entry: 7 A
